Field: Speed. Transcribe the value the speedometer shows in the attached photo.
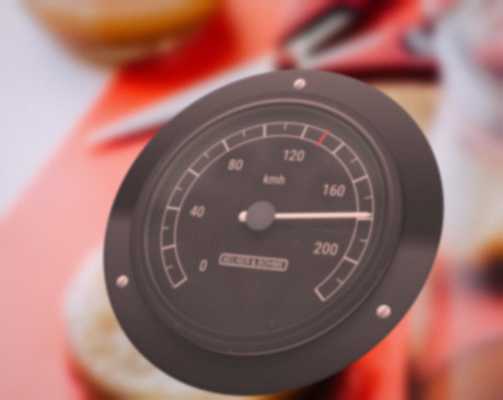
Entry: 180 km/h
